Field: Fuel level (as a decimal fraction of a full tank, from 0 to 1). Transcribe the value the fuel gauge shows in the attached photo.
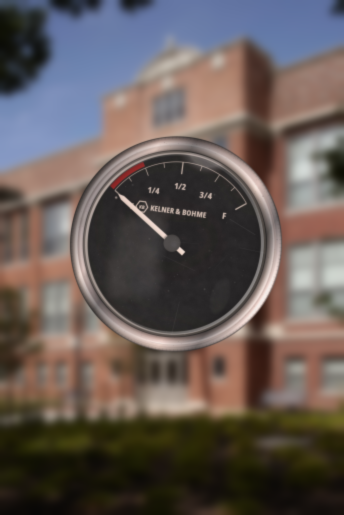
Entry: 0
